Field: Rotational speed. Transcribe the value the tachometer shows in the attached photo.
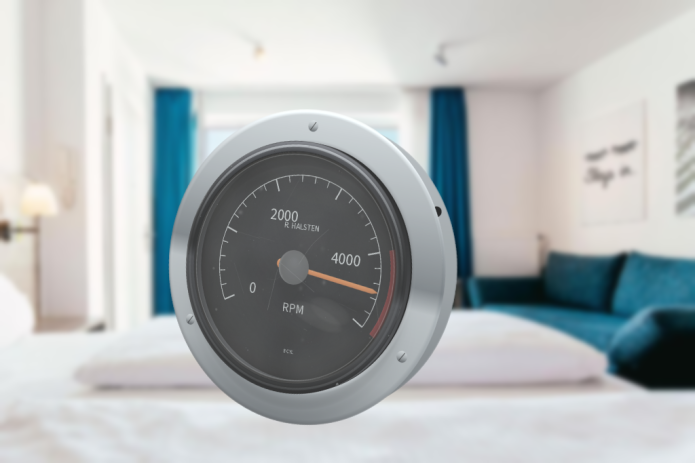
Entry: 4500 rpm
